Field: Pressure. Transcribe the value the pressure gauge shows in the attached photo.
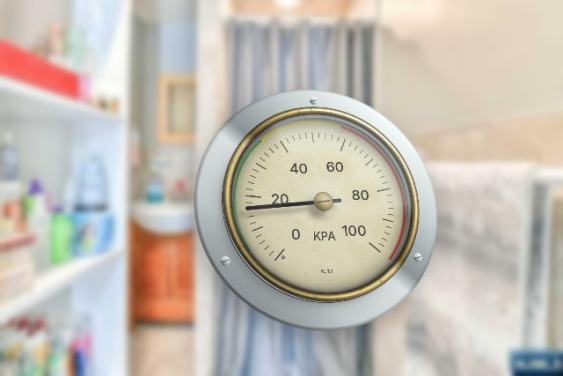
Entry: 16 kPa
